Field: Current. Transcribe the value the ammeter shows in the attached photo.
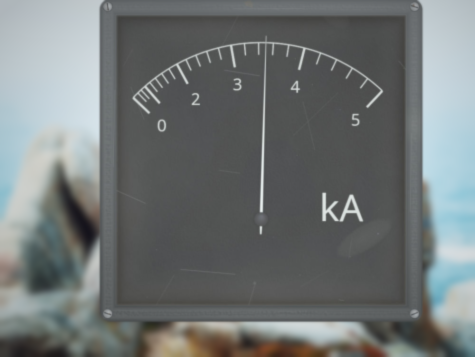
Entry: 3.5 kA
